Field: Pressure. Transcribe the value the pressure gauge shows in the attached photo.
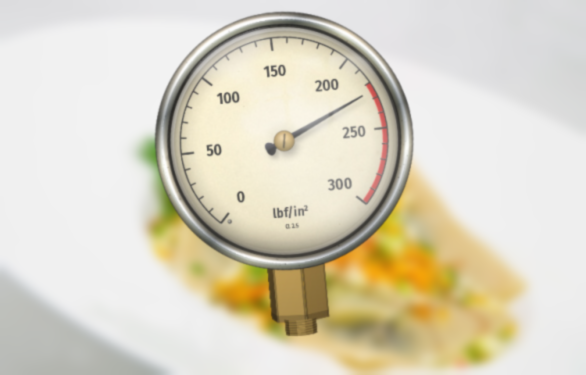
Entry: 225 psi
